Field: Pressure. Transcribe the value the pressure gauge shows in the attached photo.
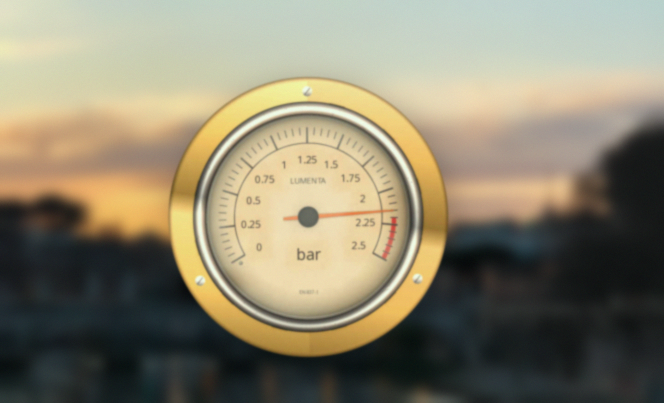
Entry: 2.15 bar
